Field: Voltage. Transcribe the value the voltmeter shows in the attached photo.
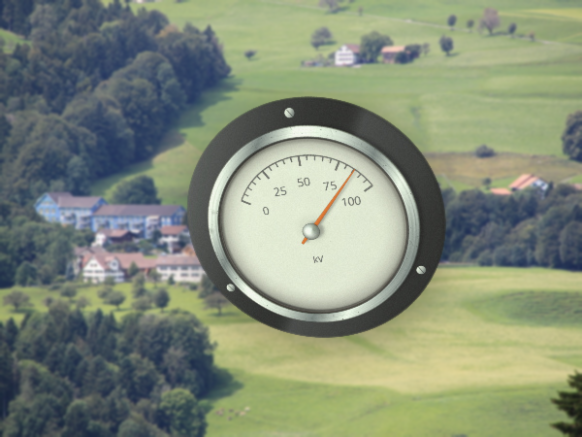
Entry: 85 kV
